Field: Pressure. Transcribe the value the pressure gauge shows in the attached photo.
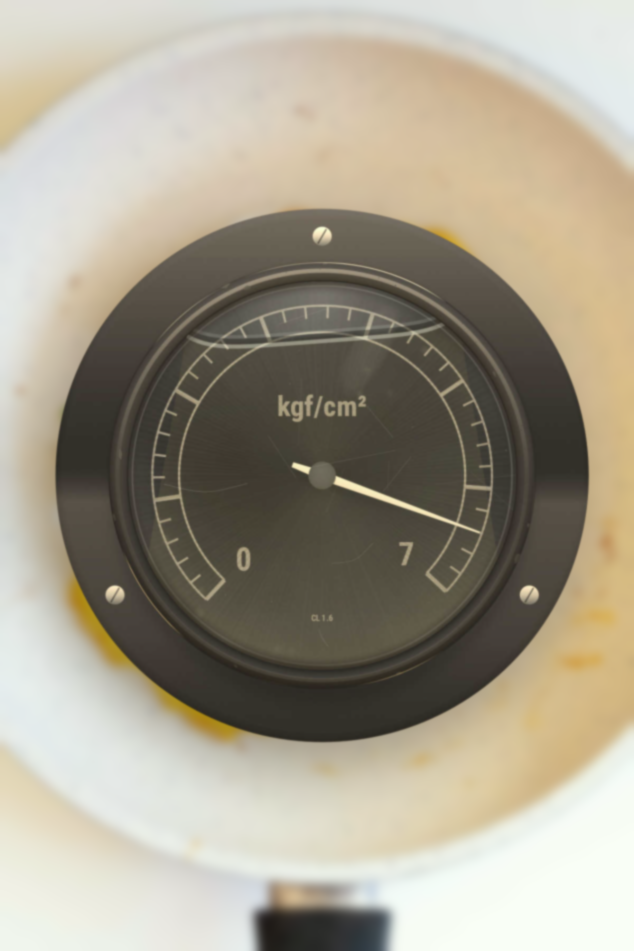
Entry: 6.4 kg/cm²
